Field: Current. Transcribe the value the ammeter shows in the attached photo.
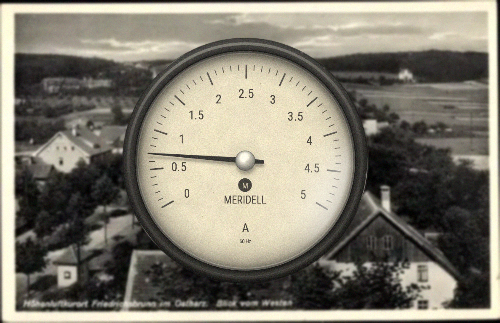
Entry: 0.7 A
